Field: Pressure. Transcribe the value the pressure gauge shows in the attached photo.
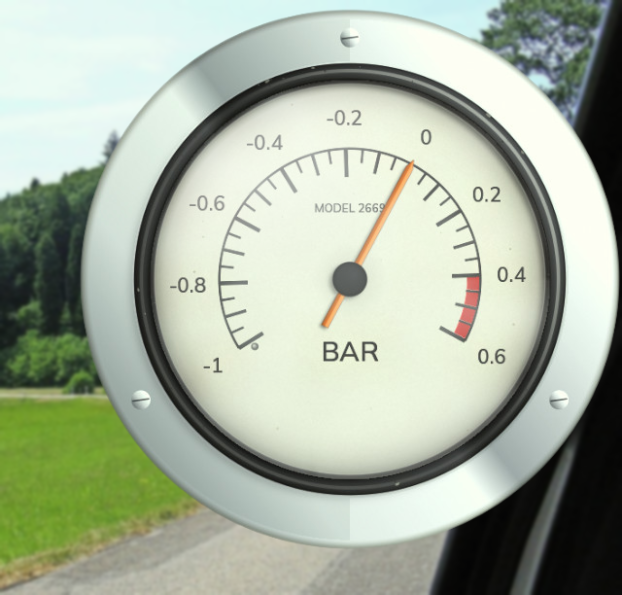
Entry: 0 bar
